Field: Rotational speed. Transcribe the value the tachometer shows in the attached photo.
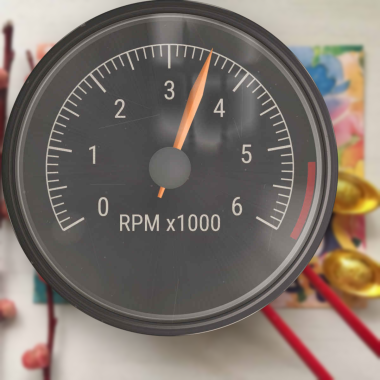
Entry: 3500 rpm
